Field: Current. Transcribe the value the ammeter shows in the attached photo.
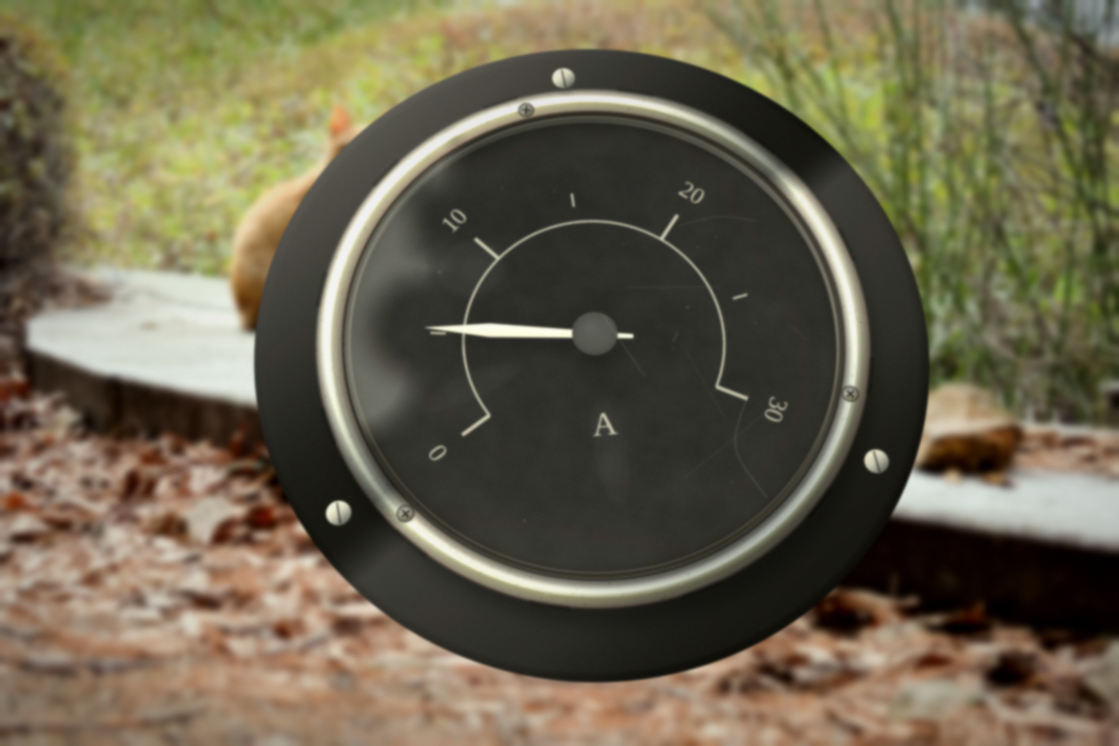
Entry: 5 A
